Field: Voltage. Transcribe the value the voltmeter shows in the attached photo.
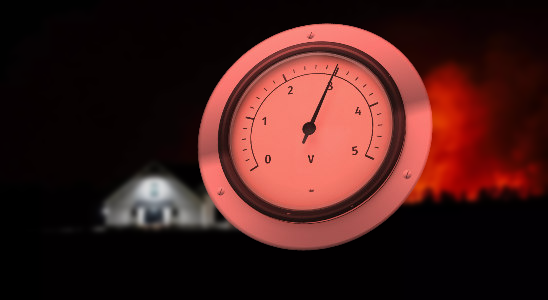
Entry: 3 V
